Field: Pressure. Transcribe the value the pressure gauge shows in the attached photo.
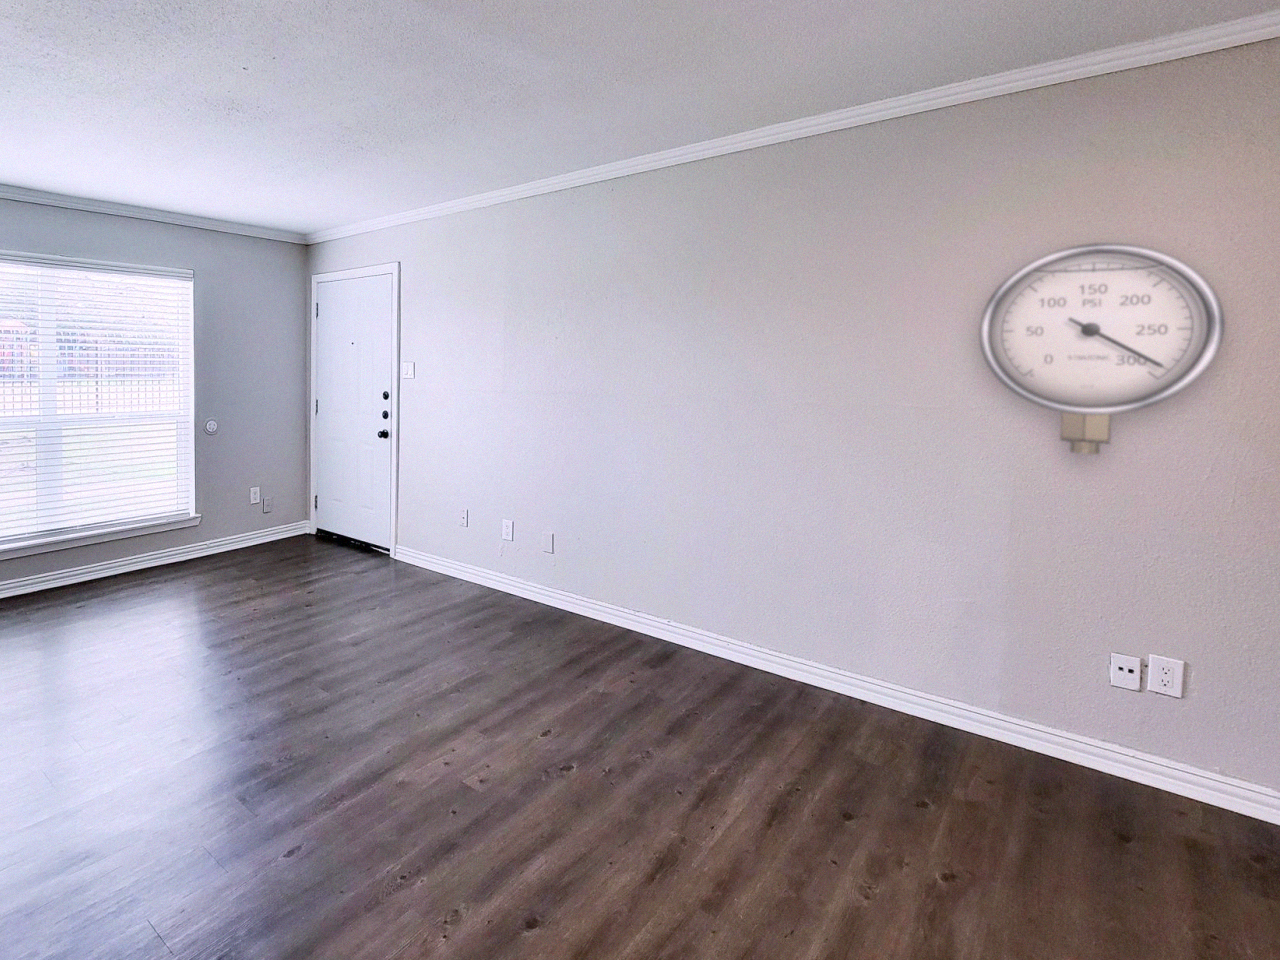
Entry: 290 psi
